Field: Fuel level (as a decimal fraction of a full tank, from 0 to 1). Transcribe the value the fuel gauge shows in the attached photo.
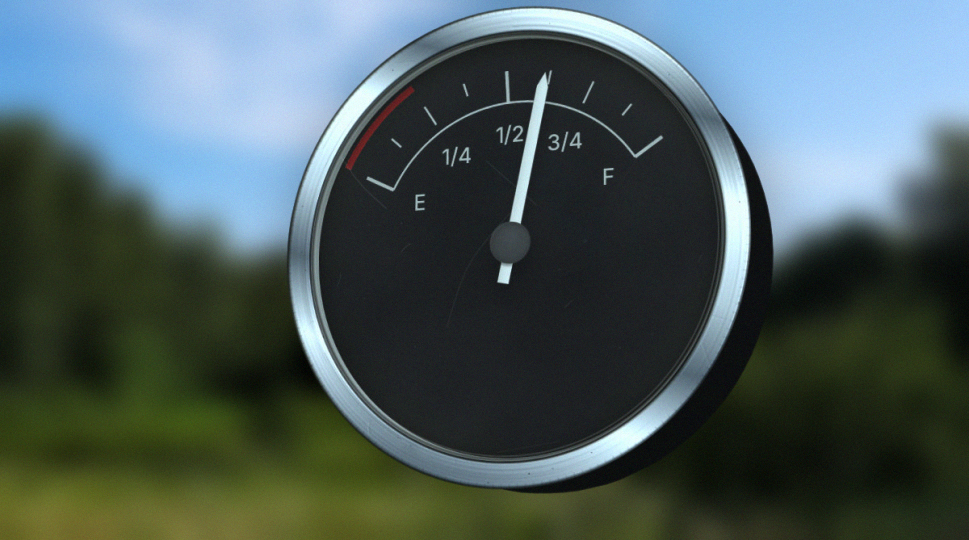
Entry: 0.625
